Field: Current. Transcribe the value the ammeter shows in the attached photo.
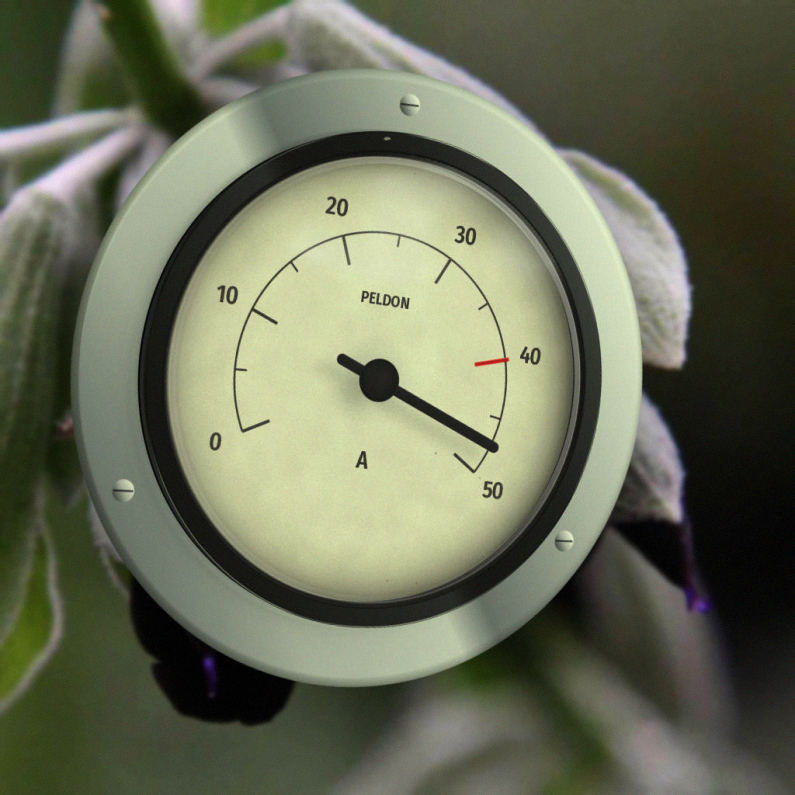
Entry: 47.5 A
